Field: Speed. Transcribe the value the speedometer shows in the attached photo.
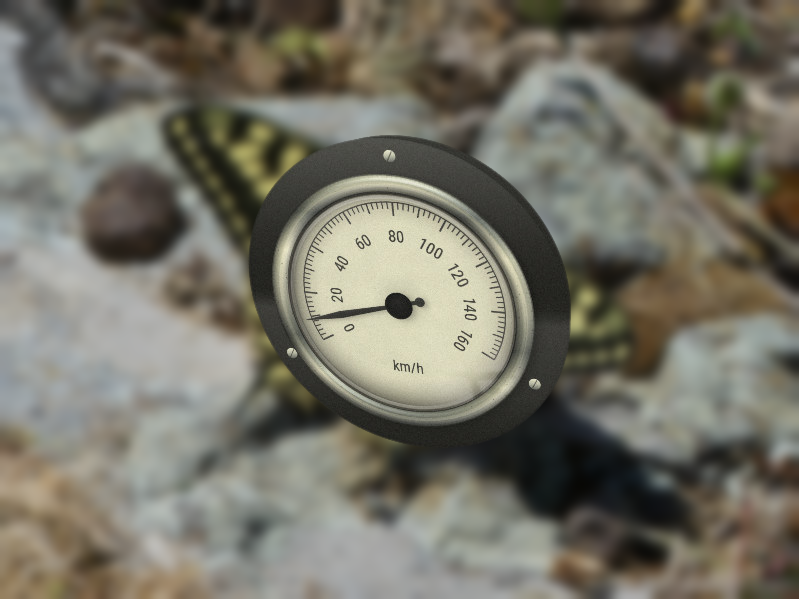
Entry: 10 km/h
